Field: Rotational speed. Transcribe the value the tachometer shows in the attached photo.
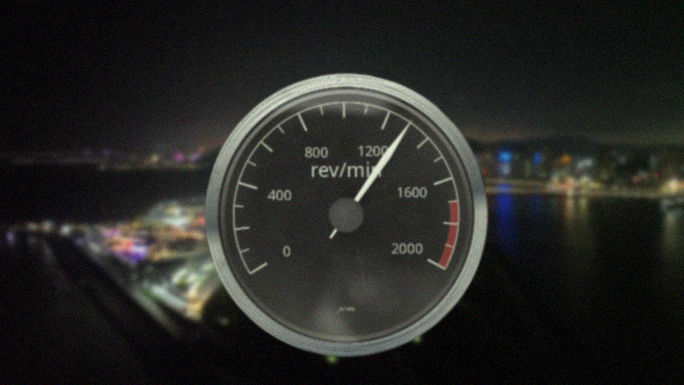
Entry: 1300 rpm
